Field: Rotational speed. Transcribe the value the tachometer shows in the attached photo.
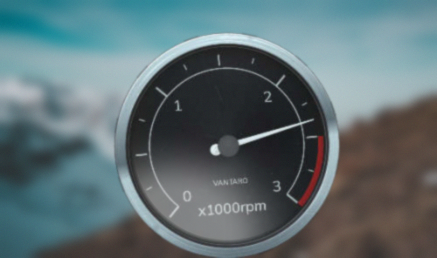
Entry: 2375 rpm
